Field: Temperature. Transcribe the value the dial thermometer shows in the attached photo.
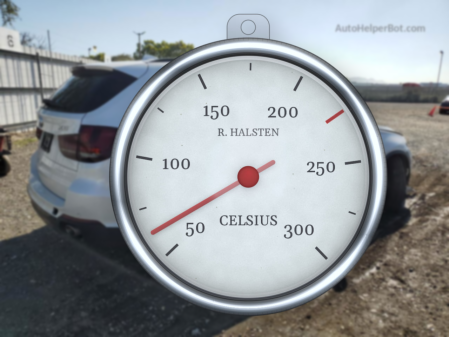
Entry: 62.5 °C
